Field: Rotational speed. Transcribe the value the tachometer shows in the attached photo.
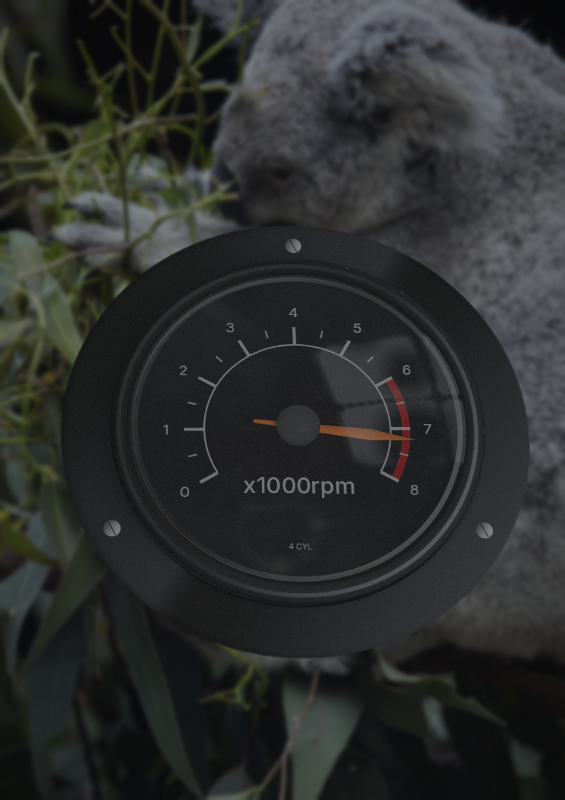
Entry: 7250 rpm
